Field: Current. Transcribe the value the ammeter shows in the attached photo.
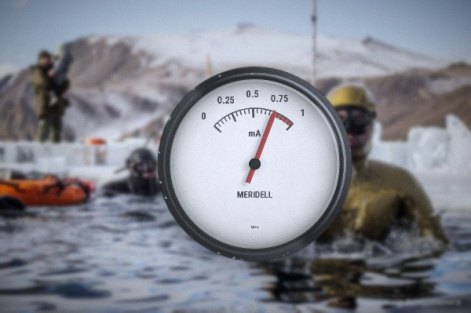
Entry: 0.75 mA
